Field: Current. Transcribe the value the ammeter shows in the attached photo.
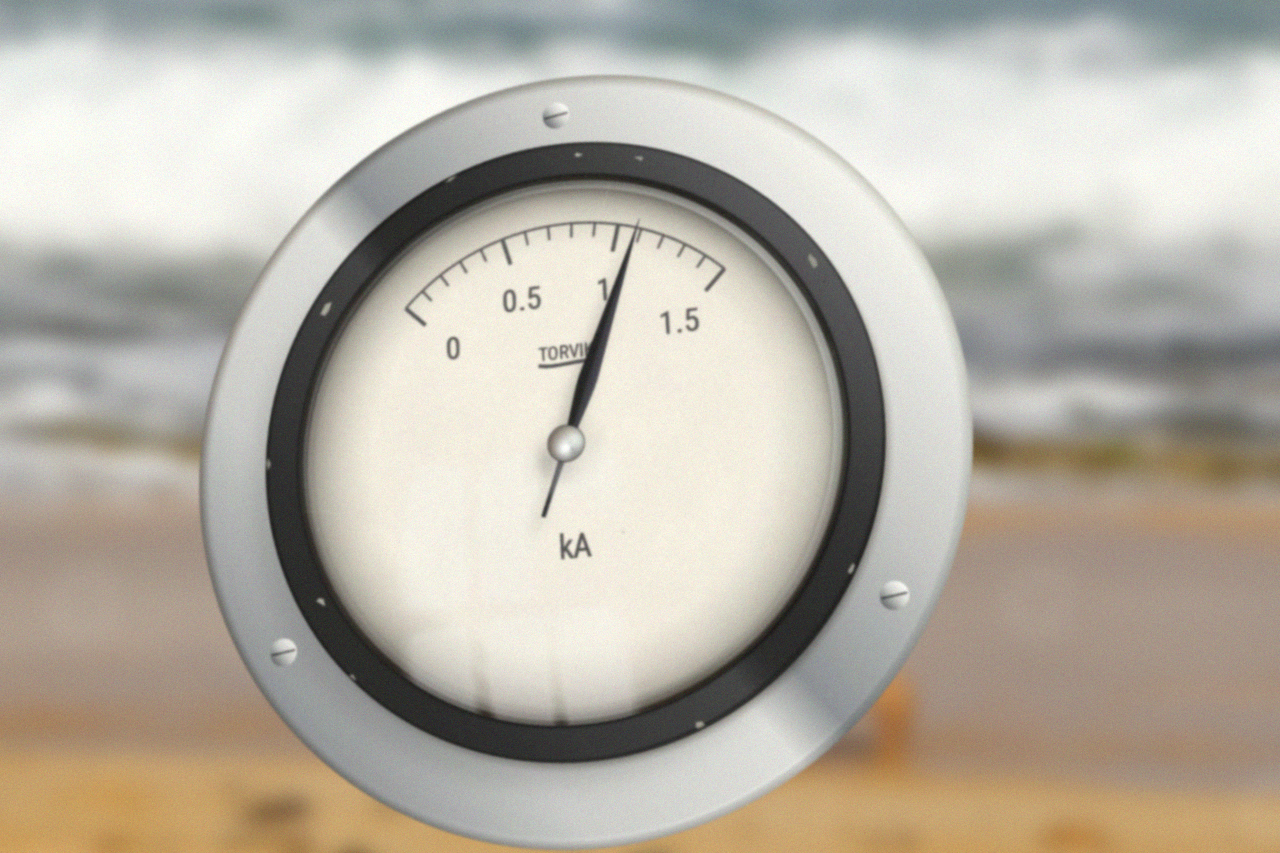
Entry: 1.1 kA
